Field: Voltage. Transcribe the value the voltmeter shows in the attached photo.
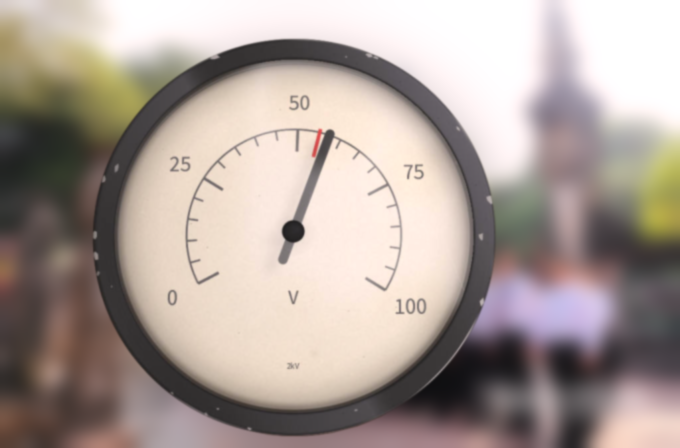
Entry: 57.5 V
